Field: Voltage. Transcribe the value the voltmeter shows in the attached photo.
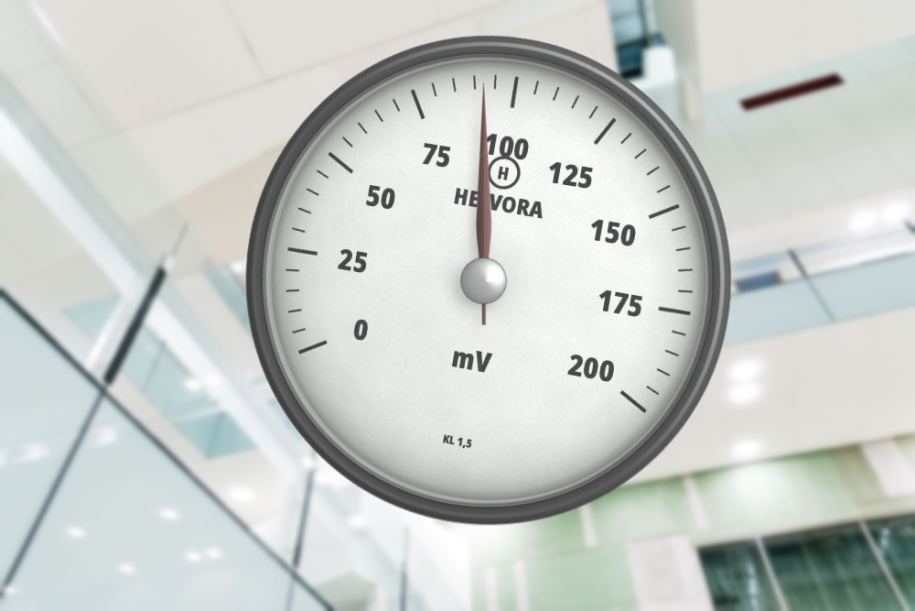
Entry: 92.5 mV
